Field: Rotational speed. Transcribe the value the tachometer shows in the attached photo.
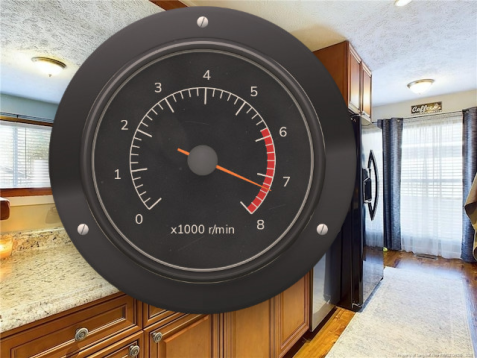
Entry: 7300 rpm
